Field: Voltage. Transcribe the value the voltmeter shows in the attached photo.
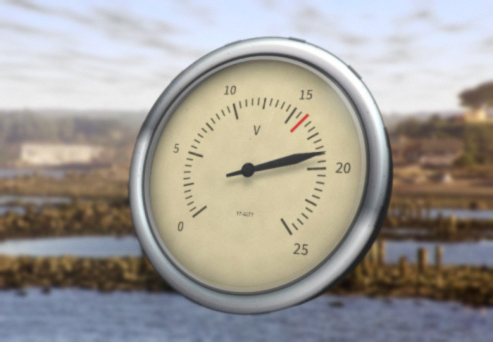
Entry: 19 V
